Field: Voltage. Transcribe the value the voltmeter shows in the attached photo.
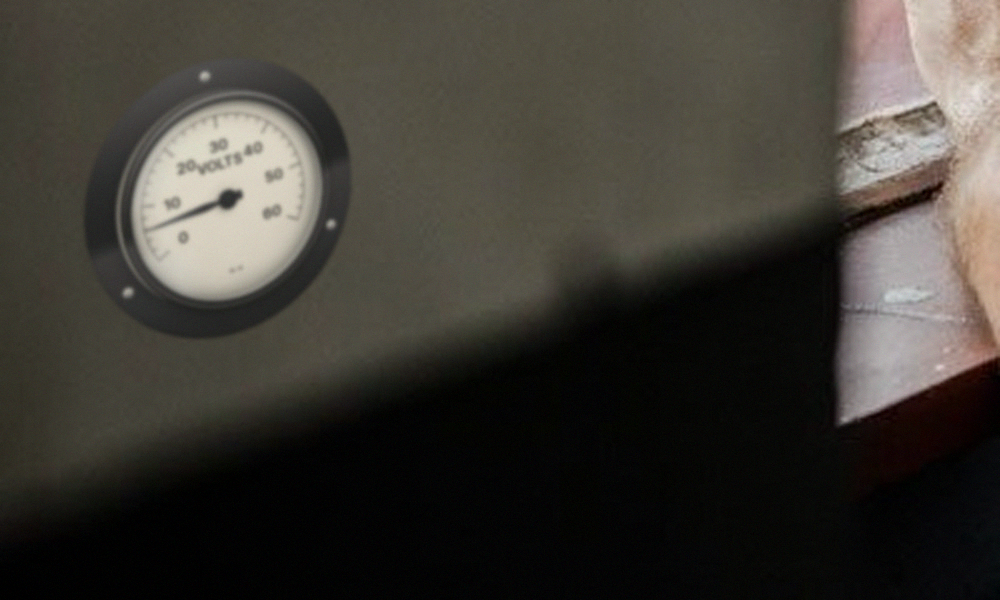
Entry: 6 V
